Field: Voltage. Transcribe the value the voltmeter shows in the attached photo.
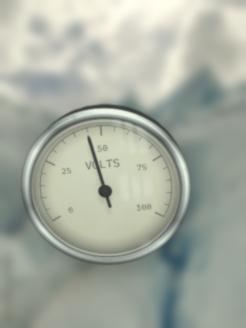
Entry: 45 V
